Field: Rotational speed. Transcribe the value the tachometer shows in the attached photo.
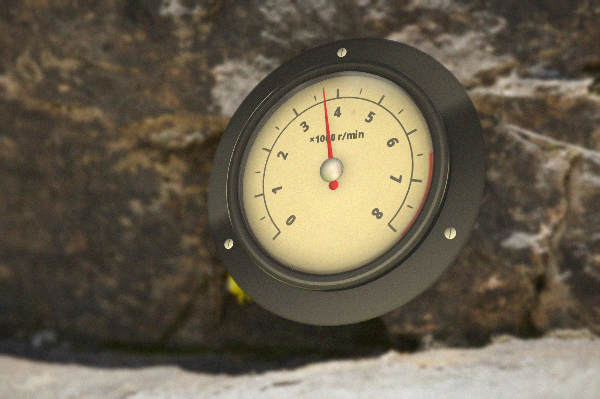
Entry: 3750 rpm
